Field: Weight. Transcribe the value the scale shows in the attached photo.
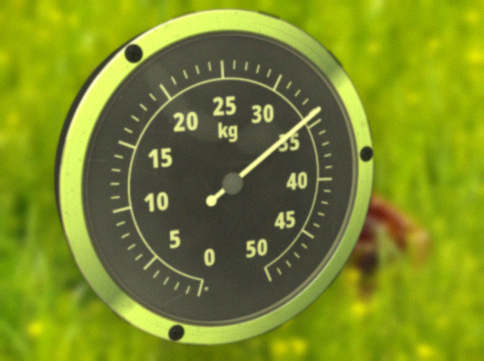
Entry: 34 kg
